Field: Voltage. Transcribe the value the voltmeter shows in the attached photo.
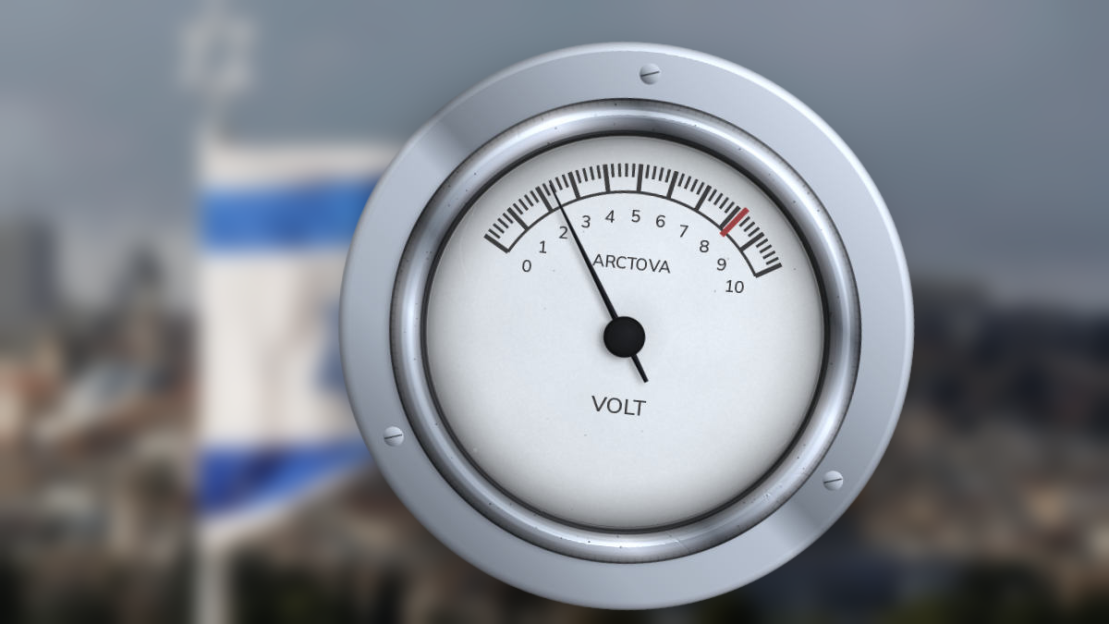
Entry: 2.4 V
